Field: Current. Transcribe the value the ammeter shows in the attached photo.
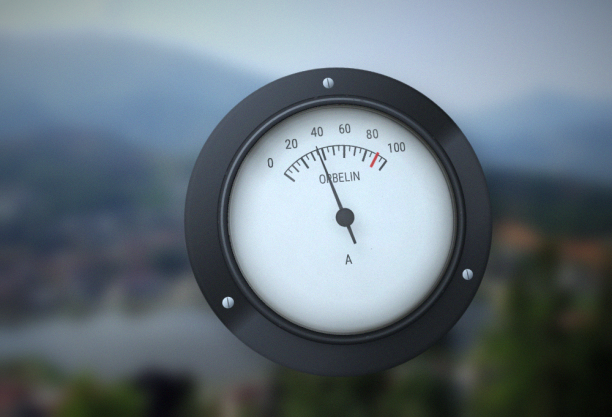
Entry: 35 A
